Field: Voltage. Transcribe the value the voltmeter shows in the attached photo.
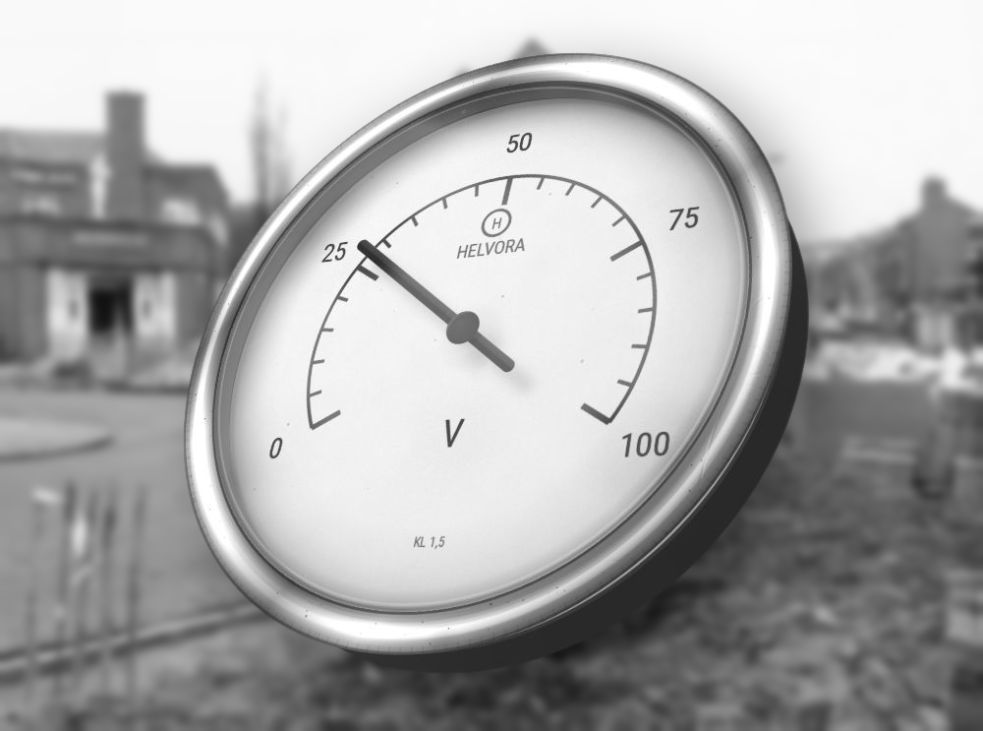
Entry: 27.5 V
